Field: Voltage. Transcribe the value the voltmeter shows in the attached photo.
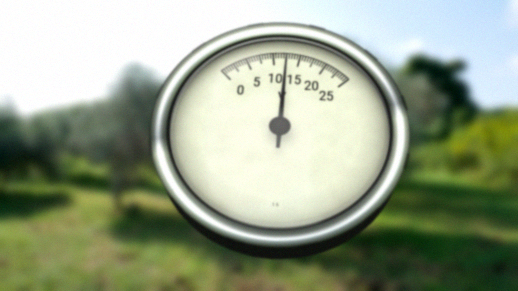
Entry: 12.5 V
